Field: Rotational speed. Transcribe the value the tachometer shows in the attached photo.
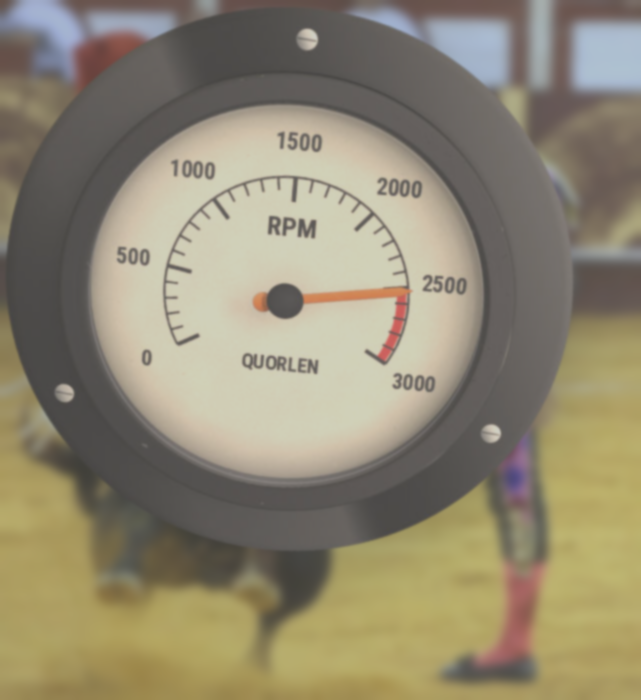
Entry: 2500 rpm
